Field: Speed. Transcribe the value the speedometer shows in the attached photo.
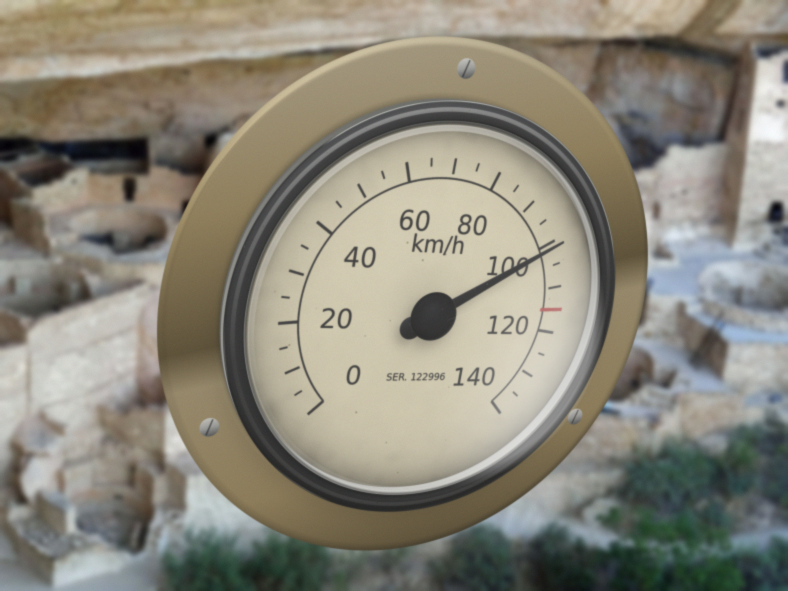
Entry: 100 km/h
